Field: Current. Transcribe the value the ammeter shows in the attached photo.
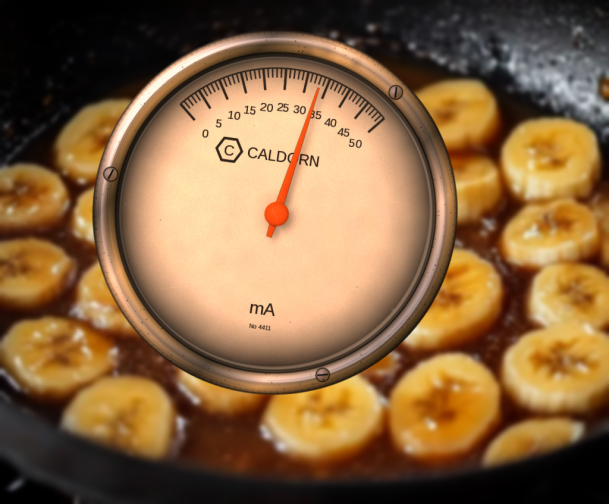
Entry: 33 mA
